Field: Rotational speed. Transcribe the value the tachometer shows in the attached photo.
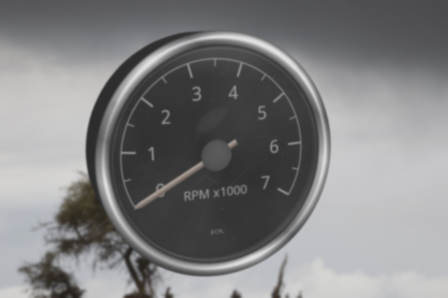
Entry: 0 rpm
